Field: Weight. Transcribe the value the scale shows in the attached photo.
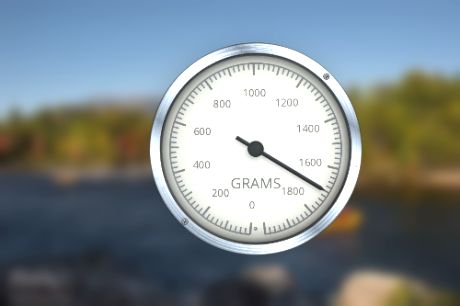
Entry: 1700 g
